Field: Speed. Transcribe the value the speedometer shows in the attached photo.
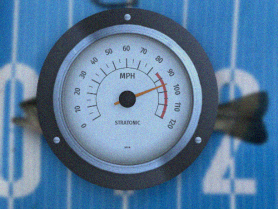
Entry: 95 mph
